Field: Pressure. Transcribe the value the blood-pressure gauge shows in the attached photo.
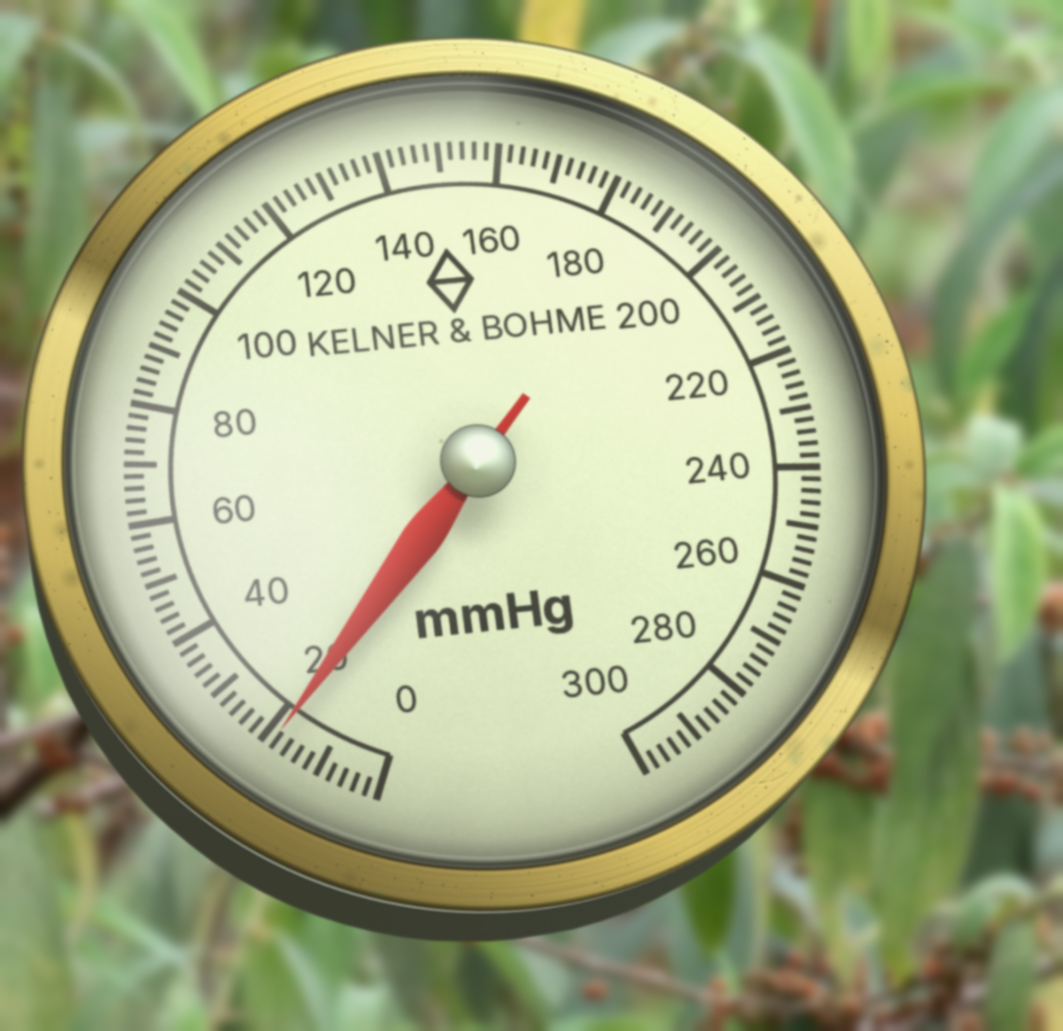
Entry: 18 mmHg
